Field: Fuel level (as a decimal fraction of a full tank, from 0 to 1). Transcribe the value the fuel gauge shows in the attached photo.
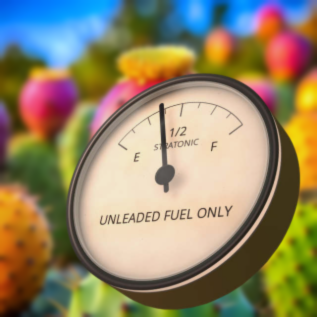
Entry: 0.375
